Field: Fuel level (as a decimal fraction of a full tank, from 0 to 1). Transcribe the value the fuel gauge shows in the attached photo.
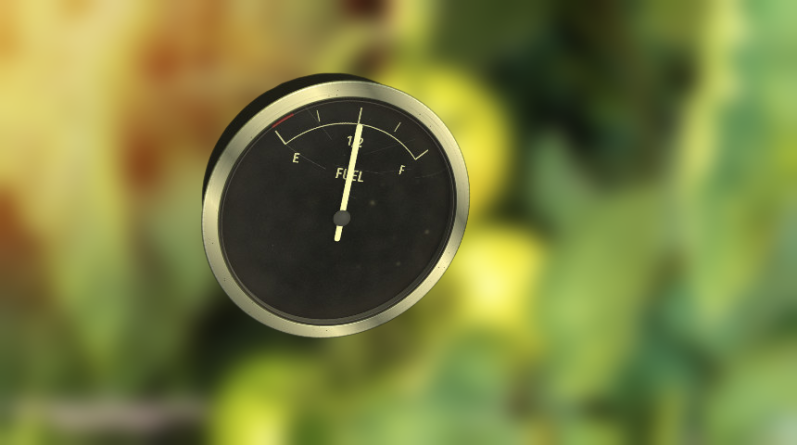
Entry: 0.5
